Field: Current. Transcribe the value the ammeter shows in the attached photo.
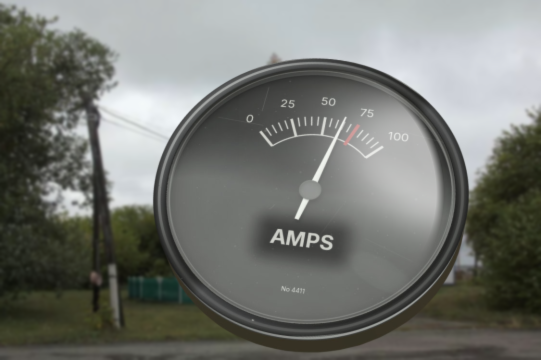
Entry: 65 A
